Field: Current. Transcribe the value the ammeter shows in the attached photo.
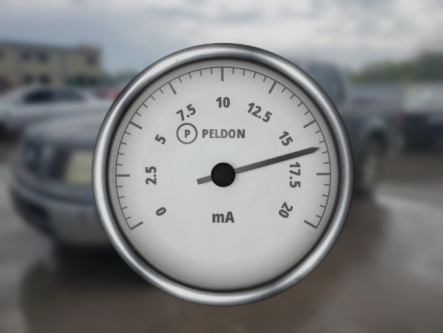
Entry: 16.25 mA
